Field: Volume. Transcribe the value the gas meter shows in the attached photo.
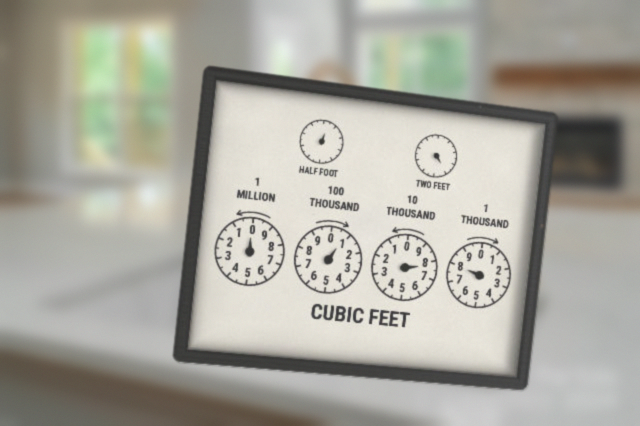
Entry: 7800 ft³
